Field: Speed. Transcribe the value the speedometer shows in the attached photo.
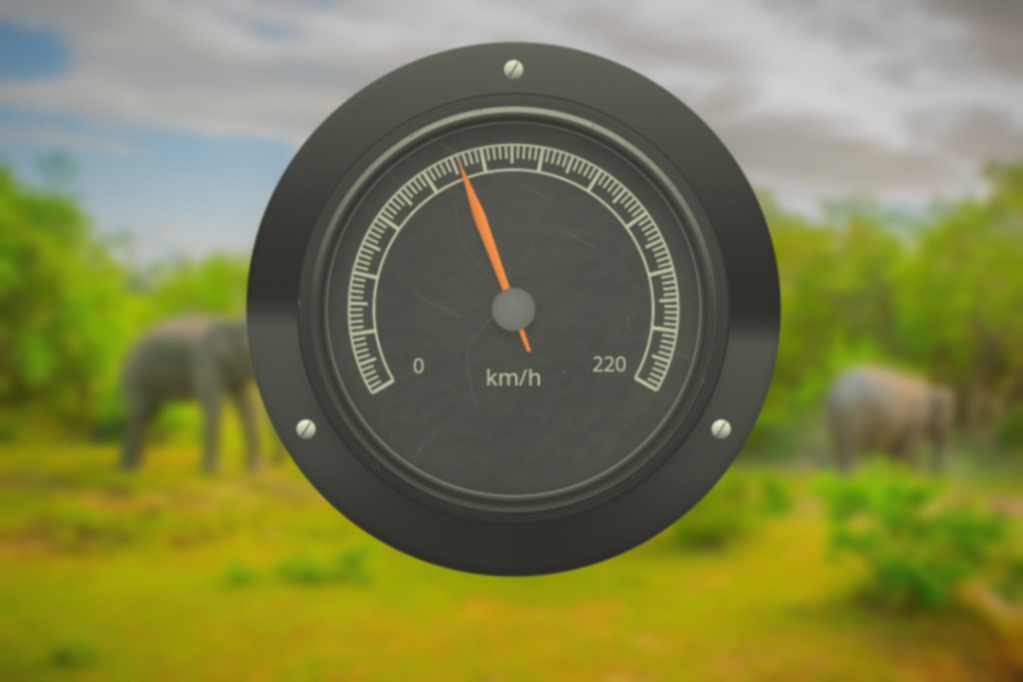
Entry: 92 km/h
